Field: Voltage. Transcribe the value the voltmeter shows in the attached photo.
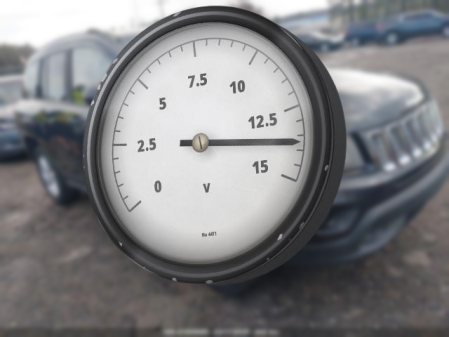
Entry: 13.75 V
